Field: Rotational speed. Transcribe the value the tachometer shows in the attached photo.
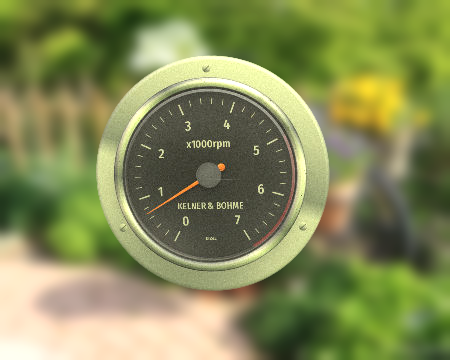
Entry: 700 rpm
